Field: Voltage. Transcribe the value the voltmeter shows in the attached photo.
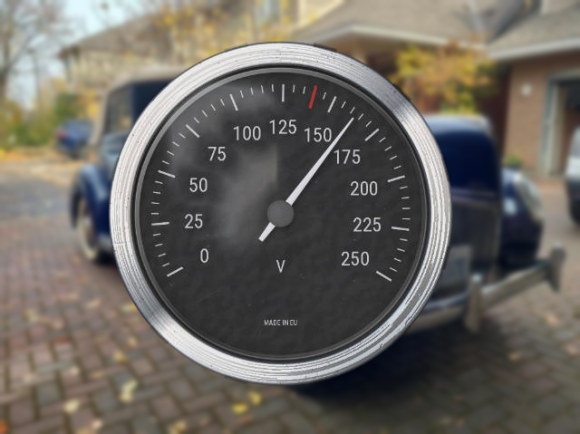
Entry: 162.5 V
